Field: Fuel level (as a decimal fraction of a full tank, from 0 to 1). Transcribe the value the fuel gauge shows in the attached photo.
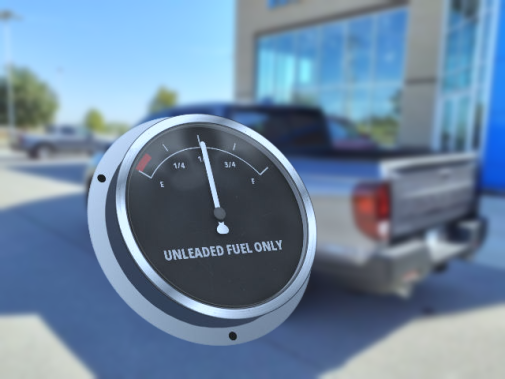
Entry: 0.5
